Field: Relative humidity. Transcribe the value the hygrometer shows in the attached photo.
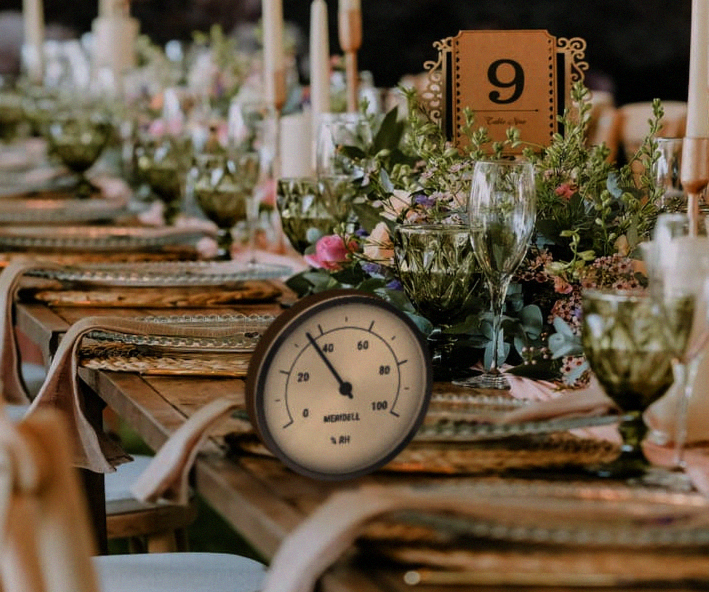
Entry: 35 %
